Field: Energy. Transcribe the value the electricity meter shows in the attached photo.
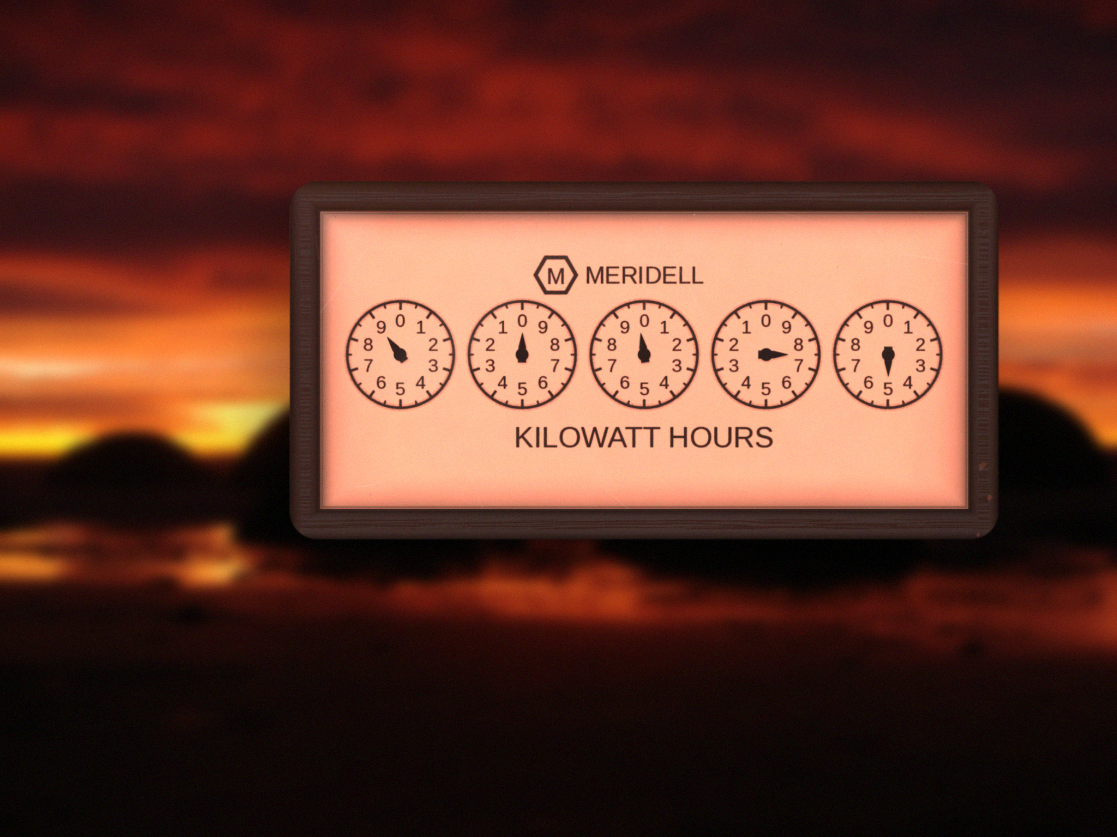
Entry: 89975 kWh
